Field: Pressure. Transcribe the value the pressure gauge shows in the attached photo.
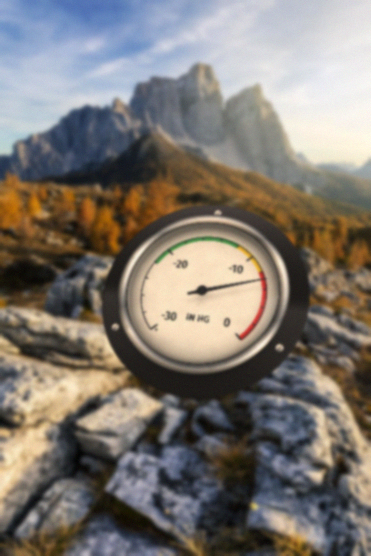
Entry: -7 inHg
